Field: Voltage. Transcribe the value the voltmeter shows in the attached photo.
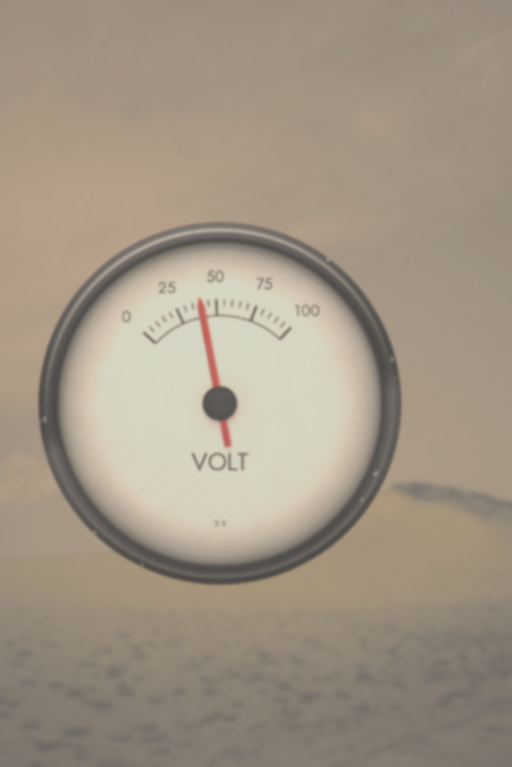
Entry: 40 V
